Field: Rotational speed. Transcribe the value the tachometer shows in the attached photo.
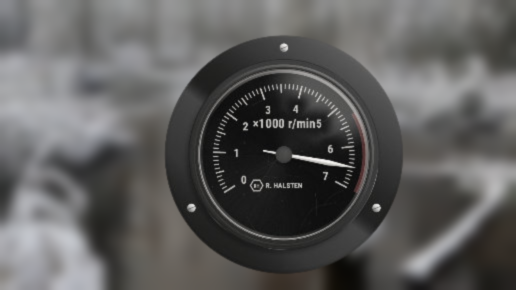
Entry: 6500 rpm
